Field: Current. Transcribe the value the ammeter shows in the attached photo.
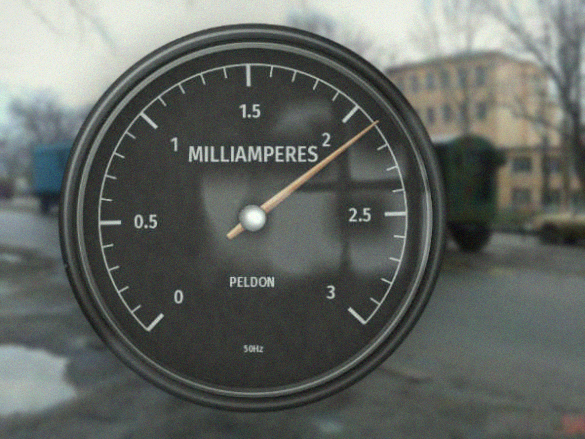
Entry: 2.1 mA
